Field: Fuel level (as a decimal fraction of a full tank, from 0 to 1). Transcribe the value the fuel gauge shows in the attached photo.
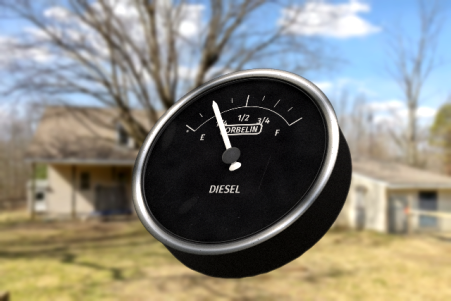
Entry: 0.25
